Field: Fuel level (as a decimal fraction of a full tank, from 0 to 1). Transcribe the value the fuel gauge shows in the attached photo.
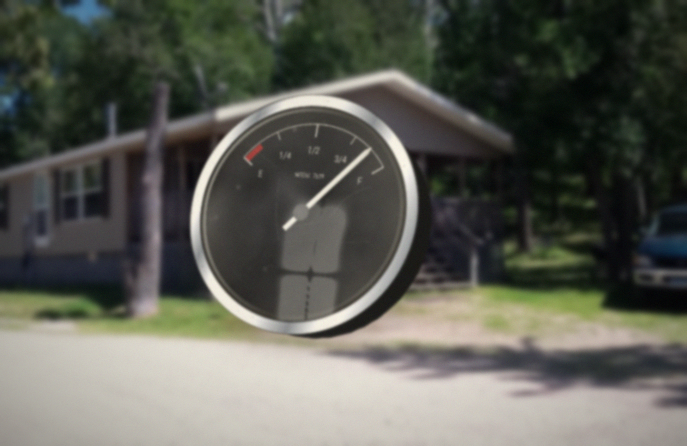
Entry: 0.875
